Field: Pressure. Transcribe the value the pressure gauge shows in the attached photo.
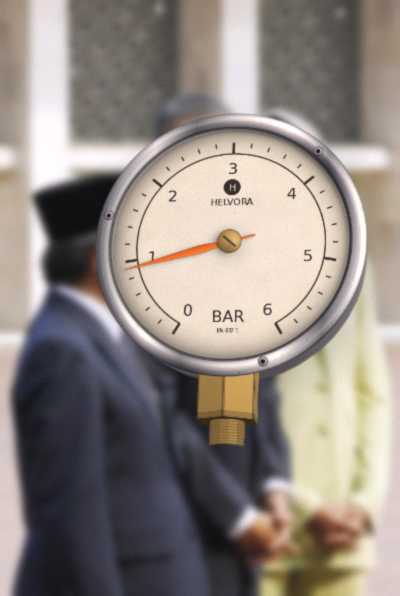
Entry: 0.9 bar
